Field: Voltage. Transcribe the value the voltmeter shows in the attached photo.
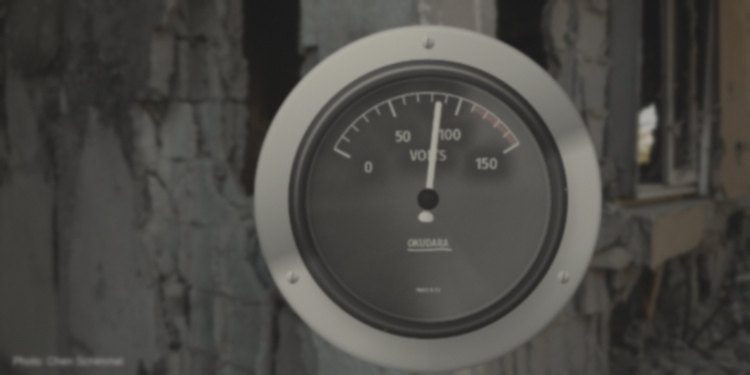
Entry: 85 V
